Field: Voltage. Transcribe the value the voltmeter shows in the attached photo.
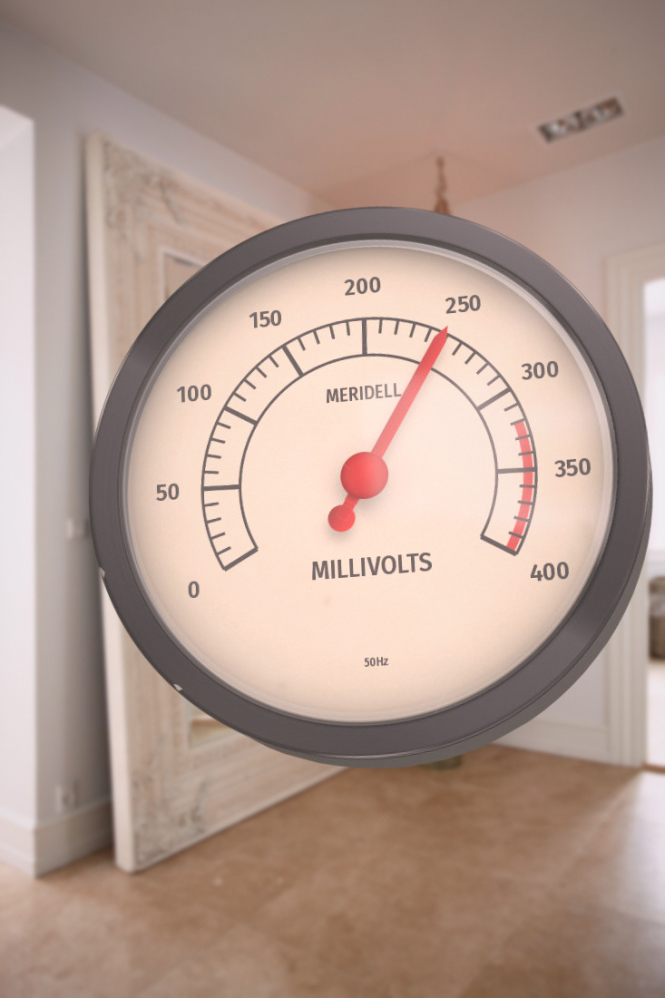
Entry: 250 mV
